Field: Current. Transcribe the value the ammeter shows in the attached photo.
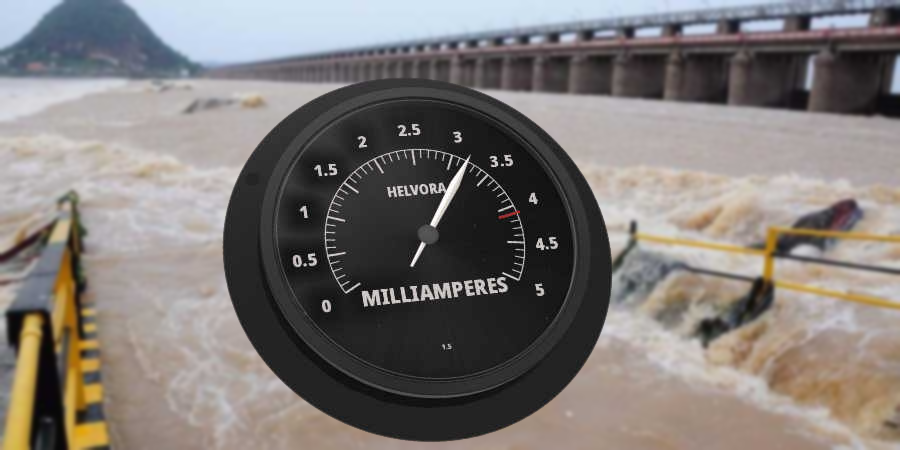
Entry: 3.2 mA
